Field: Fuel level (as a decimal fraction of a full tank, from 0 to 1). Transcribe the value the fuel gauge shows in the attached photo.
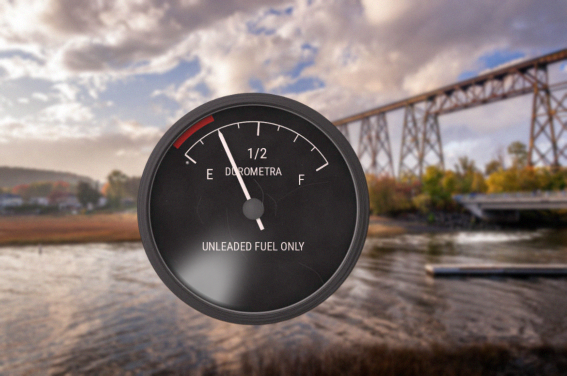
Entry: 0.25
